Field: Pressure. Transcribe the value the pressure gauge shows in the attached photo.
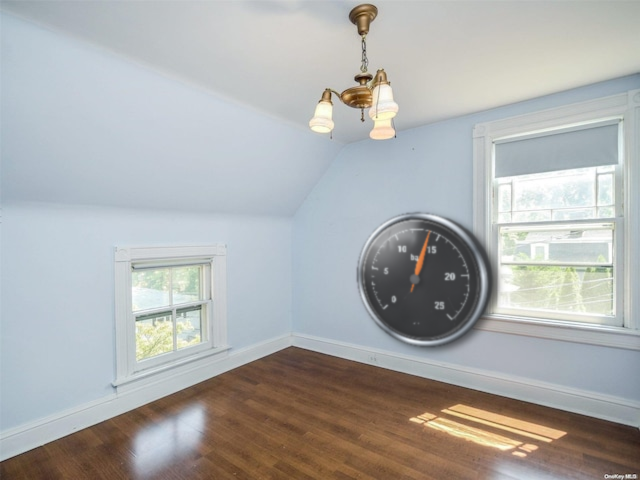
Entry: 14 bar
